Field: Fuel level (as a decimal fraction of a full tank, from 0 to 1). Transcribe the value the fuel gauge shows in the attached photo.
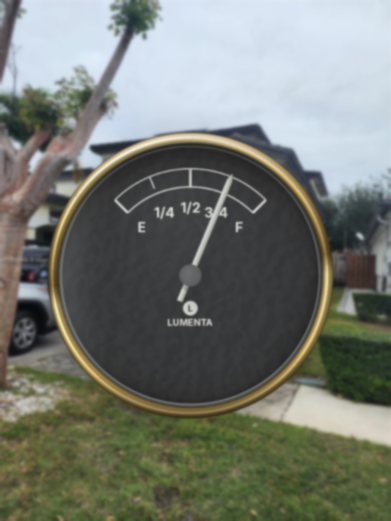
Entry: 0.75
